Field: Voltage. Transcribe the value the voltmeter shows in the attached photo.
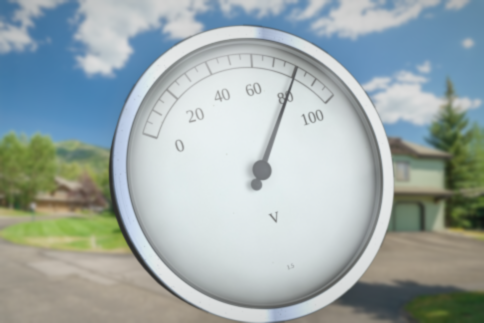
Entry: 80 V
